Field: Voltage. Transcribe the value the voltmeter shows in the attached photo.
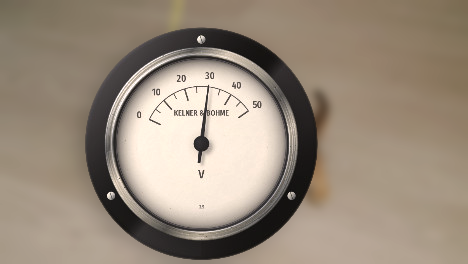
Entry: 30 V
